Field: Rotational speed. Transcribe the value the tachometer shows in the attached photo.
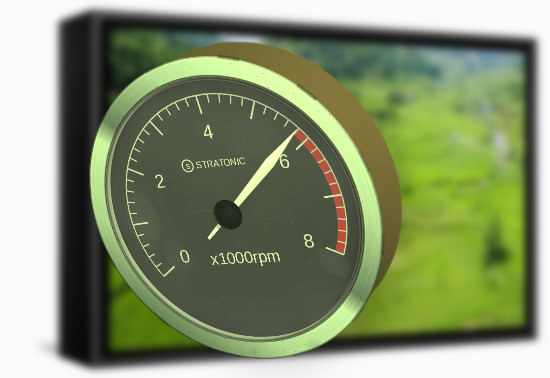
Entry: 5800 rpm
